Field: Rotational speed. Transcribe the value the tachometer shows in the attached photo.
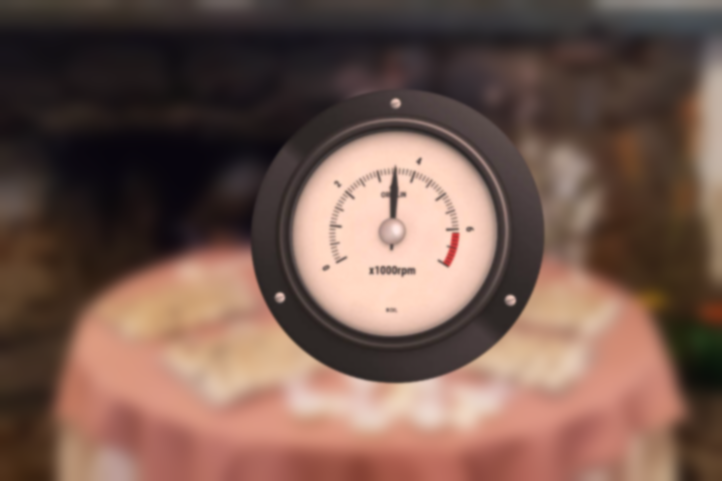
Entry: 3500 rpm
